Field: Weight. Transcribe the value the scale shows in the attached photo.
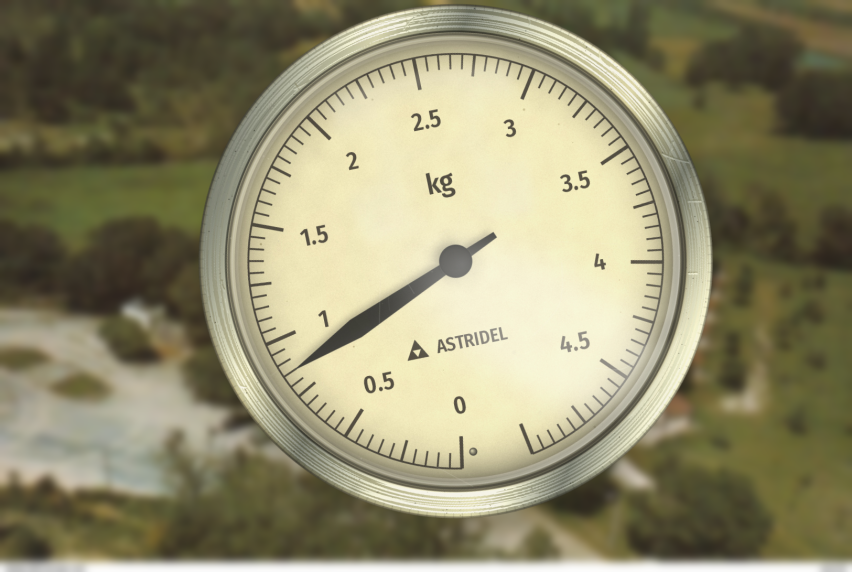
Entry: 0.85 kg
